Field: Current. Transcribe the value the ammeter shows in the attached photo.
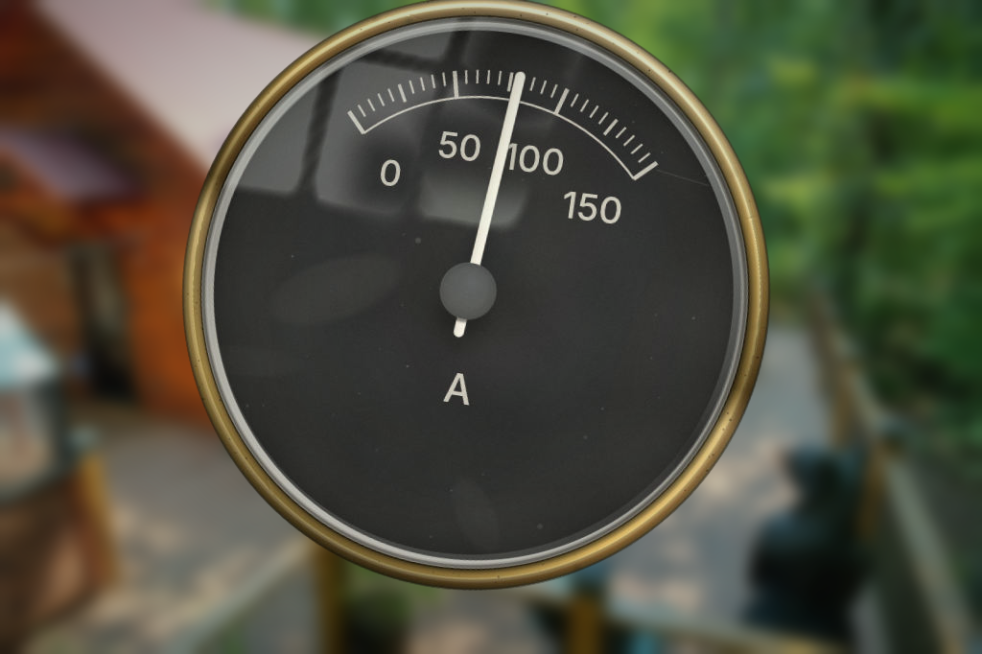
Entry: 80 A
